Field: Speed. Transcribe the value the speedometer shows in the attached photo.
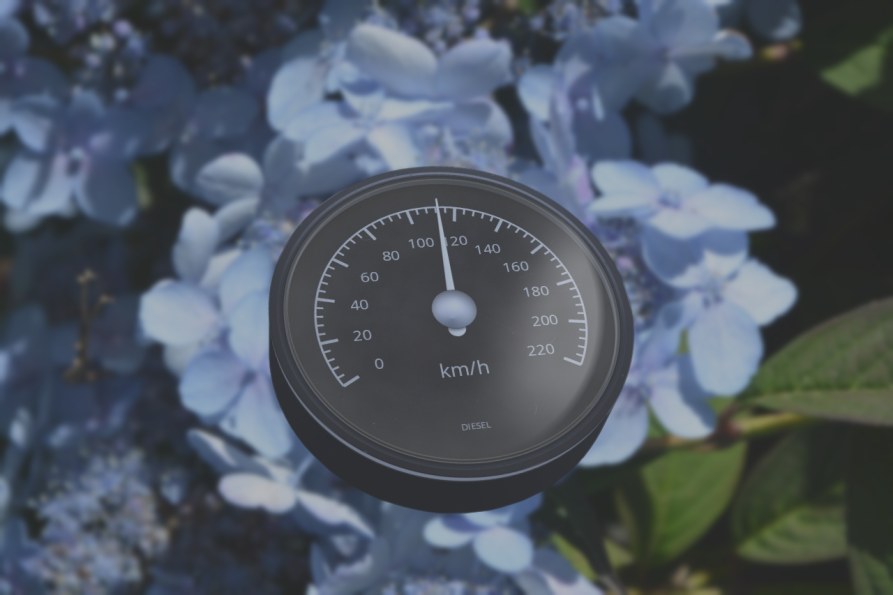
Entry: 112 km/h
